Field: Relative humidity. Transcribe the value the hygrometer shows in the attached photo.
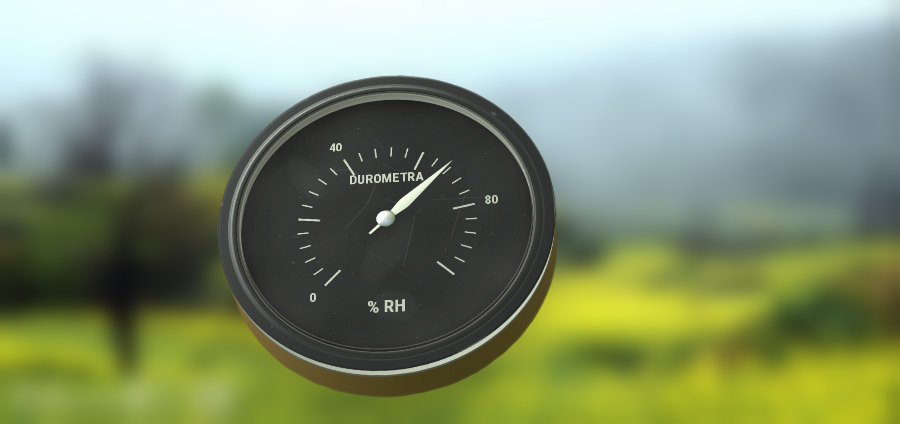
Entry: 68 %
